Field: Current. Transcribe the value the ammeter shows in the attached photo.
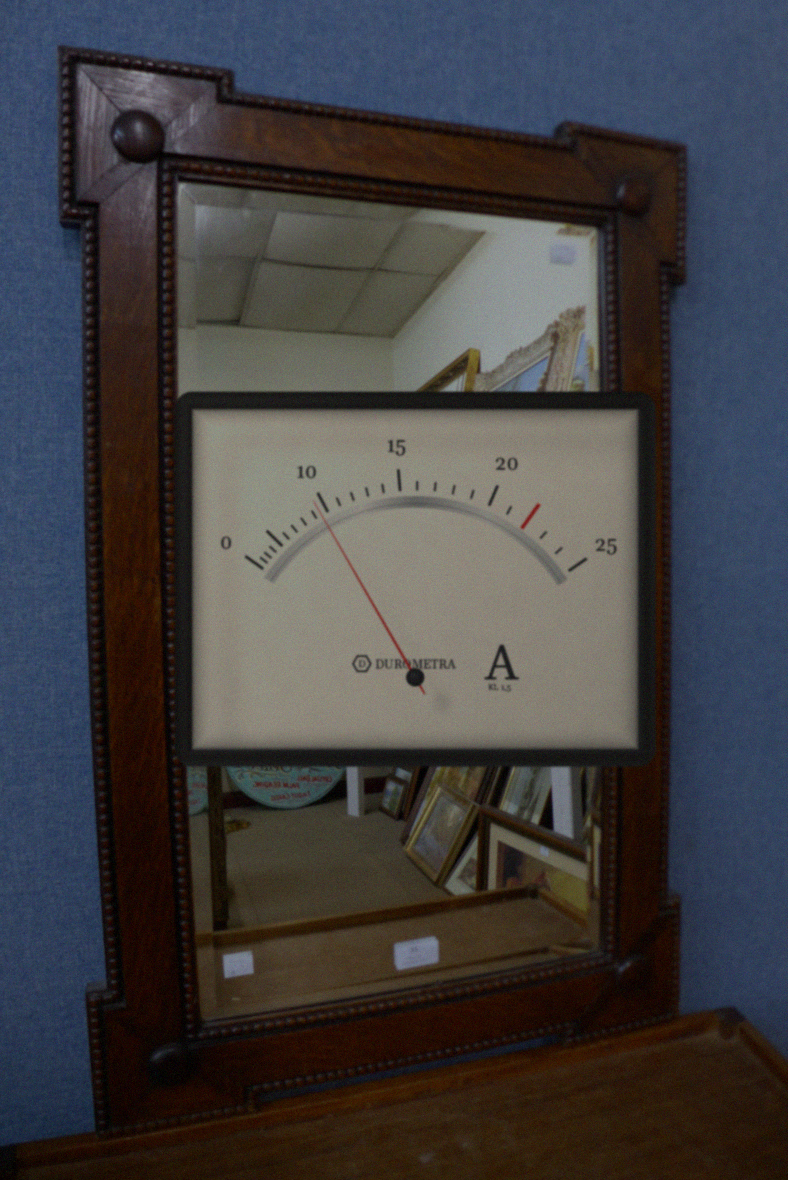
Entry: 9.5 A
